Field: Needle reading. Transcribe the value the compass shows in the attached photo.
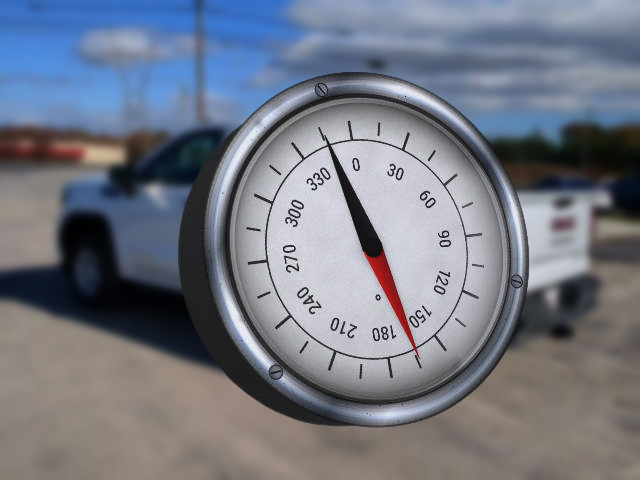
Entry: 165 °
